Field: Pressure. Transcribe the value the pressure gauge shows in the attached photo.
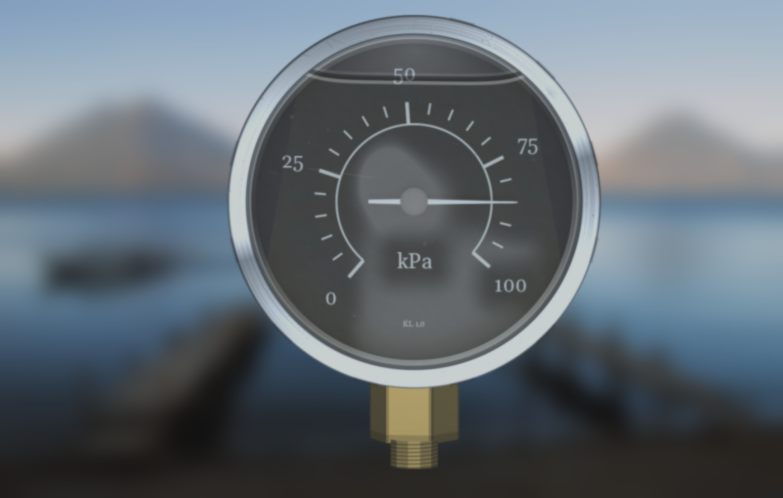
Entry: 85 kPa
